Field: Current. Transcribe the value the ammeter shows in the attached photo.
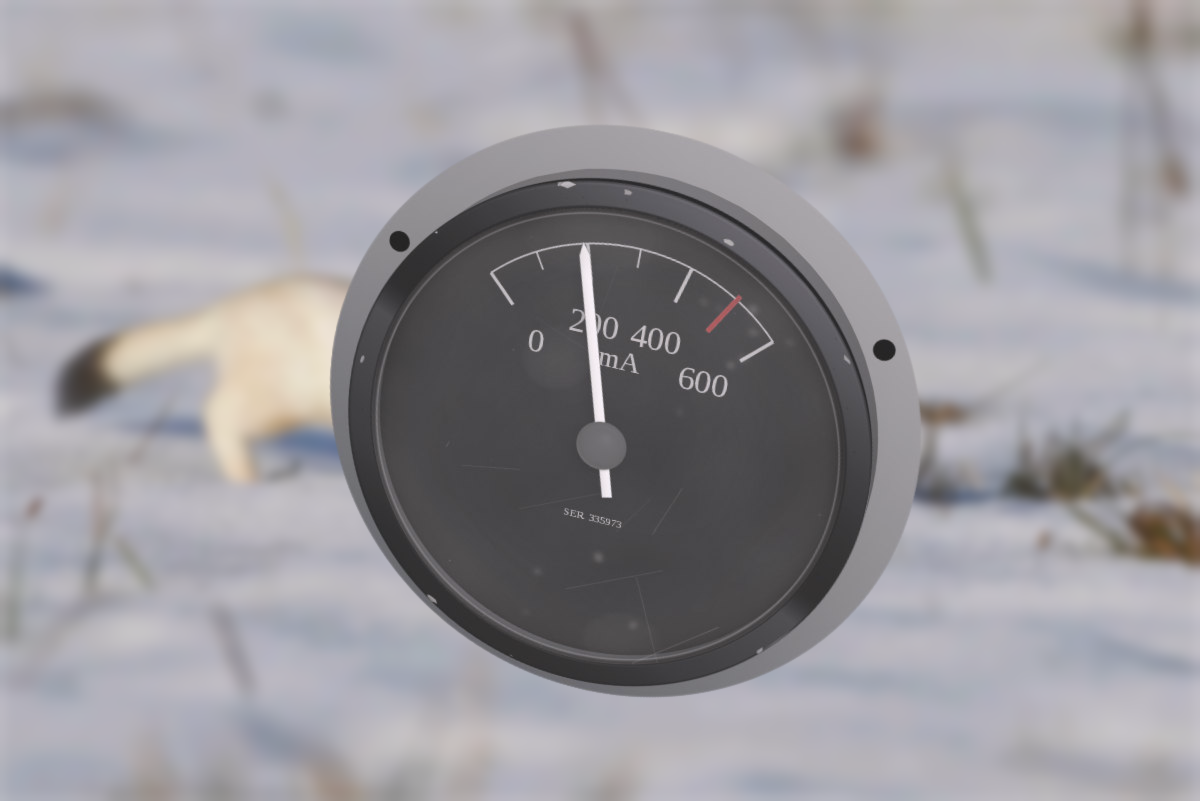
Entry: 200 mA
